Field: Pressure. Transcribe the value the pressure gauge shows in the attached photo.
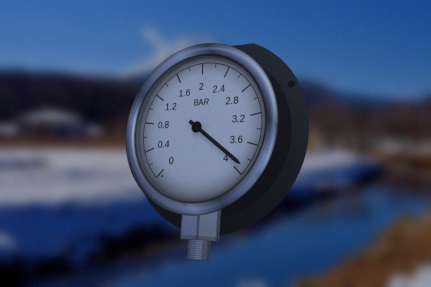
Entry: 3.9 bar
